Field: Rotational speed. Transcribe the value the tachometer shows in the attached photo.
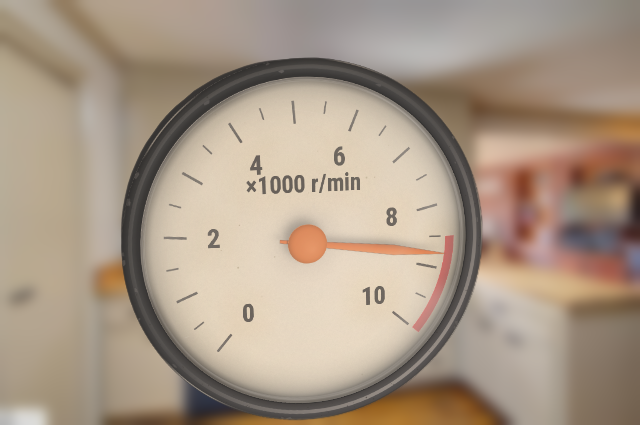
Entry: 8750 rpm
